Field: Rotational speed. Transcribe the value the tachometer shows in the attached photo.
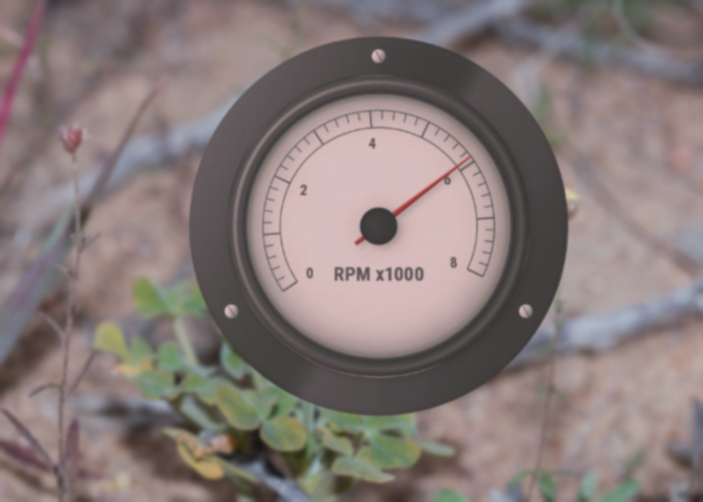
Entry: 5900 rpm
